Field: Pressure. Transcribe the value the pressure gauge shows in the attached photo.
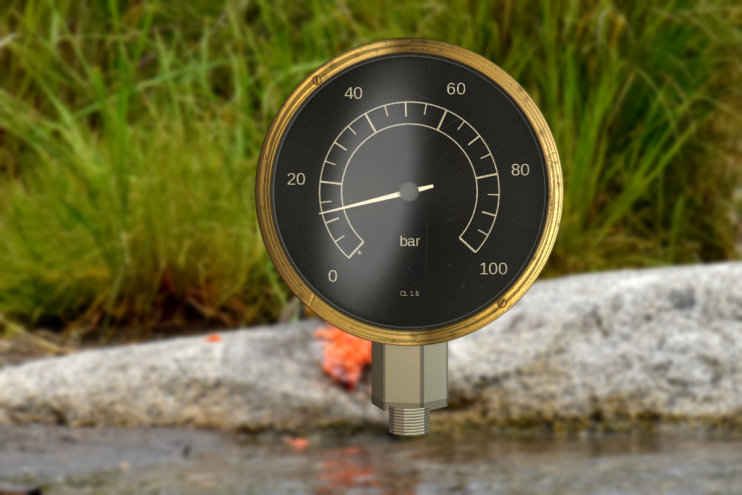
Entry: 12.5 bar
